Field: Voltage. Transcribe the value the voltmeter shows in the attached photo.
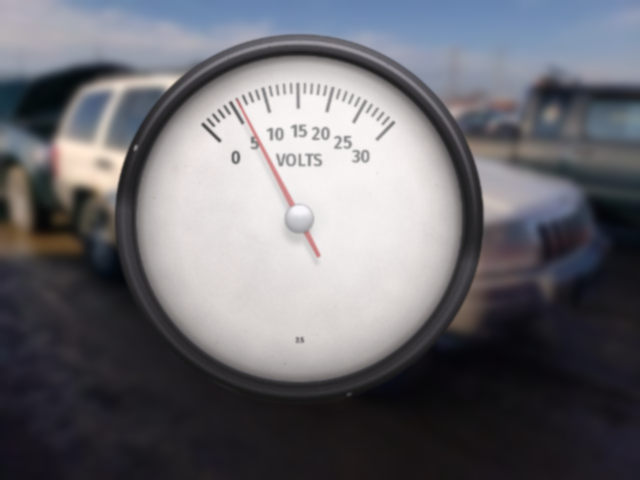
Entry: 6 V
